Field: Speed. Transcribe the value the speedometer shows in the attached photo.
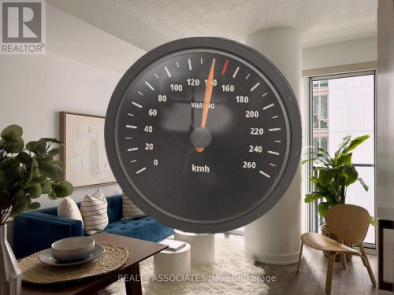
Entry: 140 km/h
